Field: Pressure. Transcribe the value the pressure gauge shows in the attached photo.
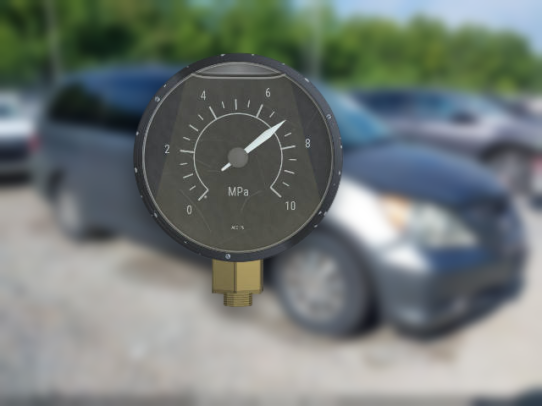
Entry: 7 MPa
